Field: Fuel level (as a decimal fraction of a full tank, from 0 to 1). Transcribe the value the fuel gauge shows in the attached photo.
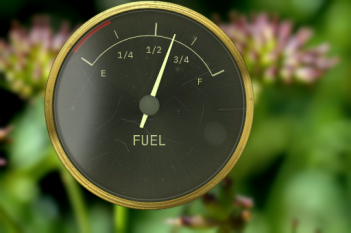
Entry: 0.625
